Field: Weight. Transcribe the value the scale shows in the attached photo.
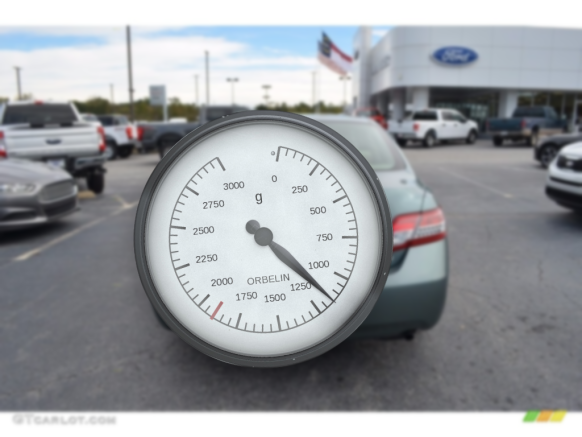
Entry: 1150 g
